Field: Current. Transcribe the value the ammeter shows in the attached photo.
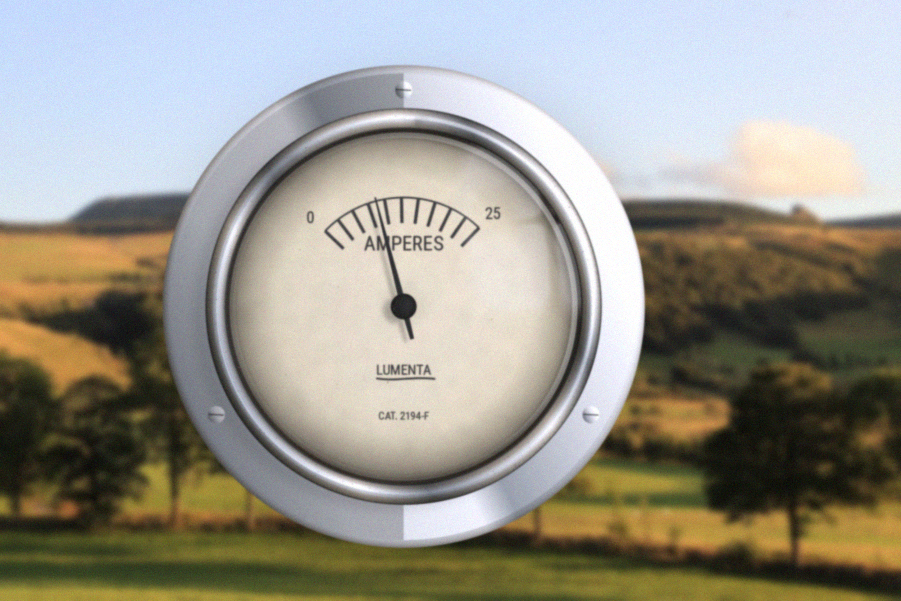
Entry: 8.75 A
